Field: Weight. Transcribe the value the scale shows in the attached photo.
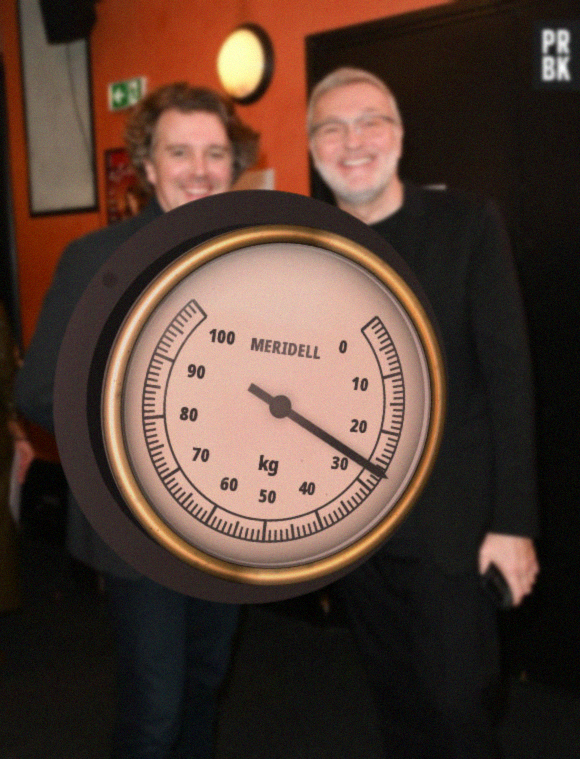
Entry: 27 kg
